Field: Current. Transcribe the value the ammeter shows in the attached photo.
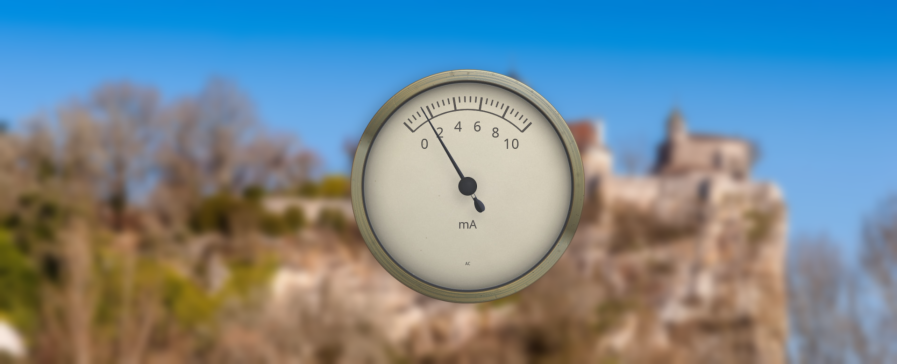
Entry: 1.6 mA
